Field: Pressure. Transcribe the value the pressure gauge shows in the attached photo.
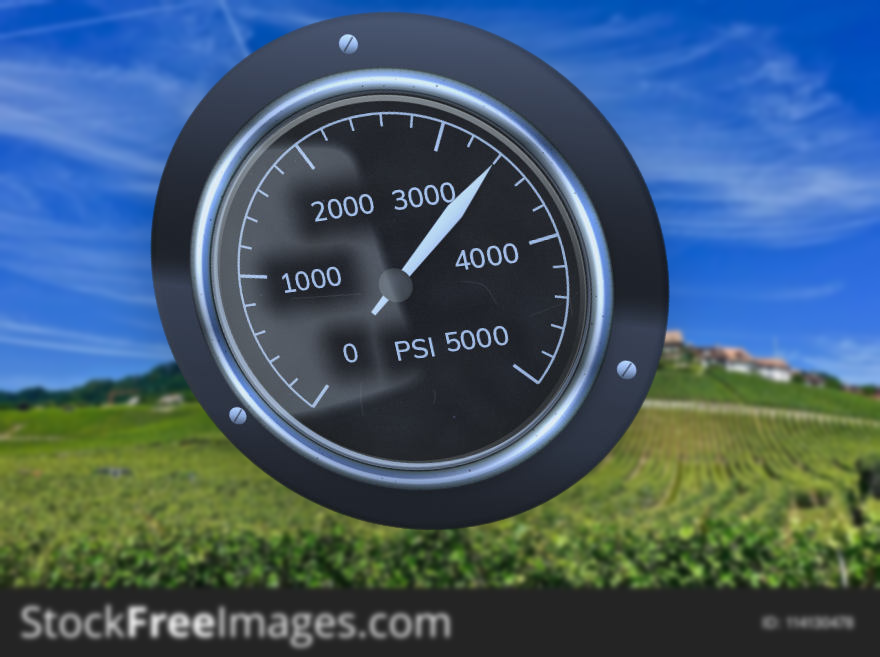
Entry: 3400 psi
